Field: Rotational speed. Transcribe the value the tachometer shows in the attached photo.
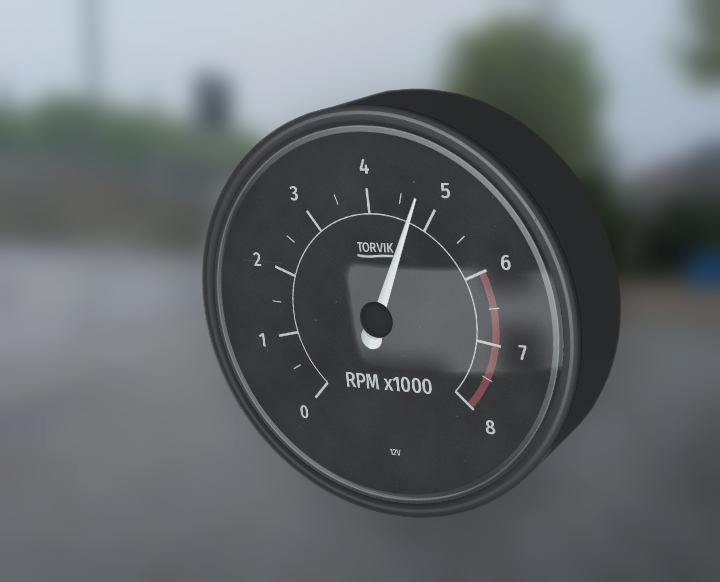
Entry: 4750 rpm
